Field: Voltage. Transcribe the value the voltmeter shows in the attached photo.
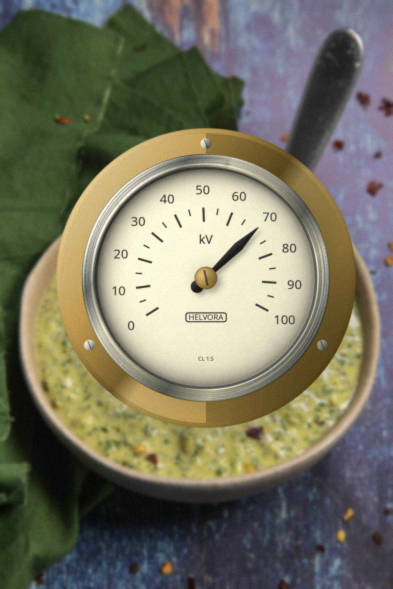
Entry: 70 kV
